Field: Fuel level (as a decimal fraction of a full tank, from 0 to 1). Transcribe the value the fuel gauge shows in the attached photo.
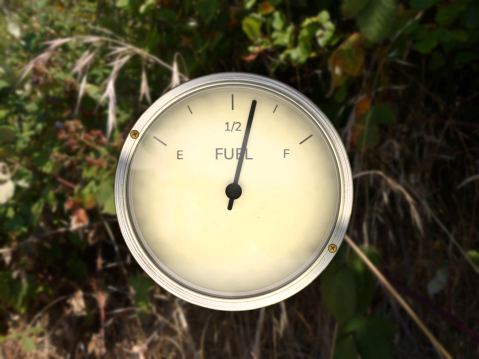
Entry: 0.625
